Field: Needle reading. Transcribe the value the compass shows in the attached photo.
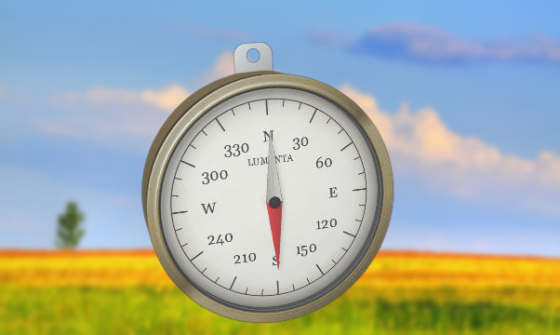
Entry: 180 °
